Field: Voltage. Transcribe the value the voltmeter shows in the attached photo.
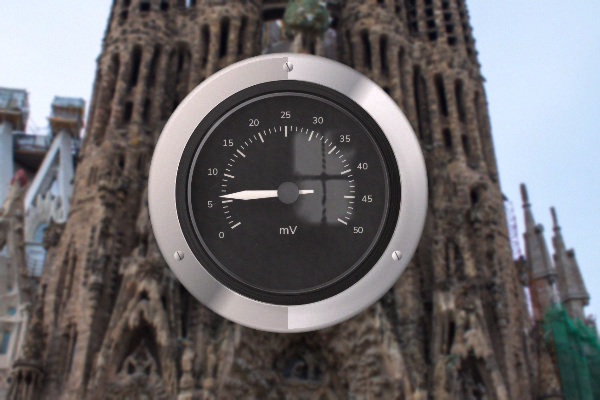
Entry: 6 mV
